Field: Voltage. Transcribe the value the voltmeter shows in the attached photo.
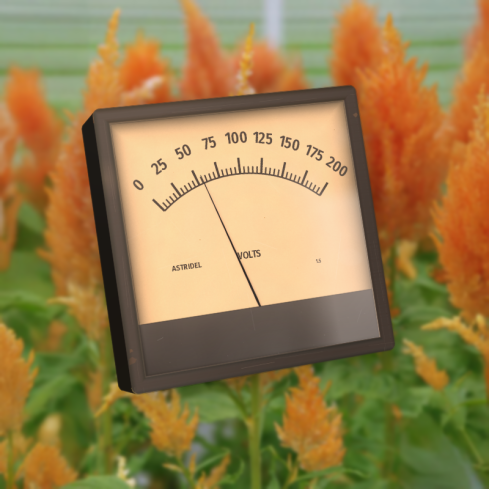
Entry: 55 V
